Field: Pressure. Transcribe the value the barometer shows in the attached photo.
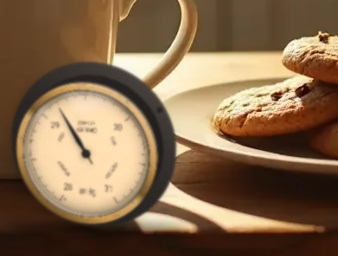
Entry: 29.2 inHg
